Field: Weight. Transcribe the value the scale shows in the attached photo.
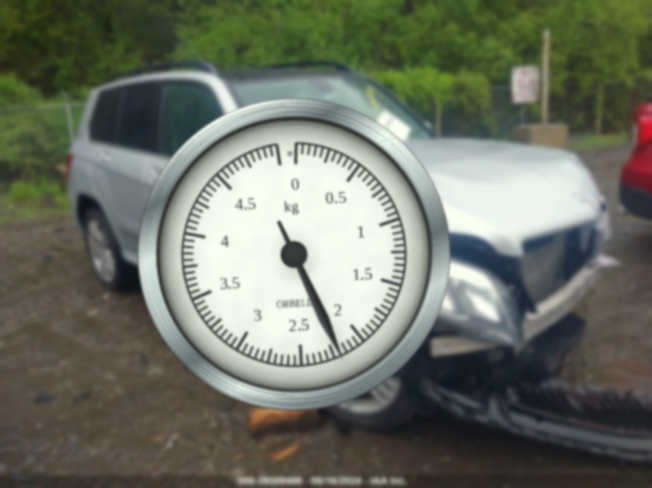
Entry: 2.2 kg
